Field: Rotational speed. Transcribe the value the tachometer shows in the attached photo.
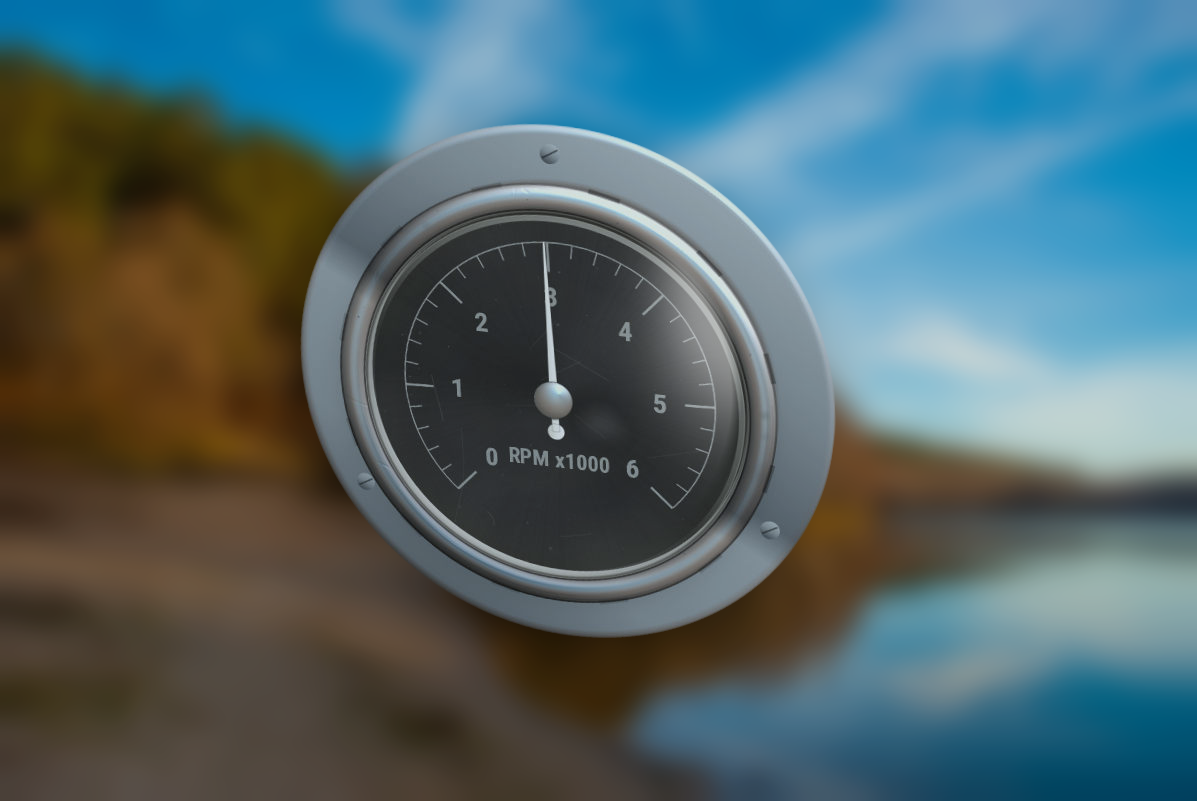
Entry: 3000 rpm
